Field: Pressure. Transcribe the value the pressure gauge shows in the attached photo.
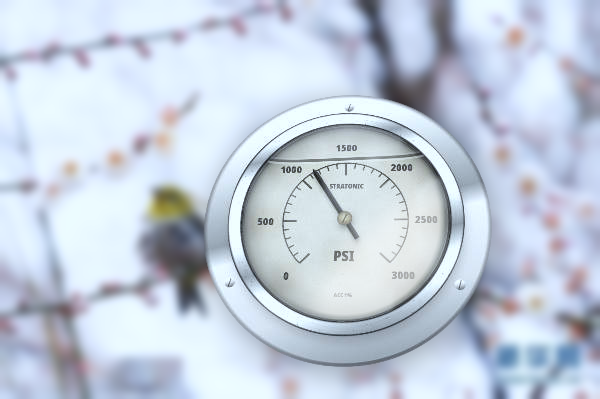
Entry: 1150 psi
